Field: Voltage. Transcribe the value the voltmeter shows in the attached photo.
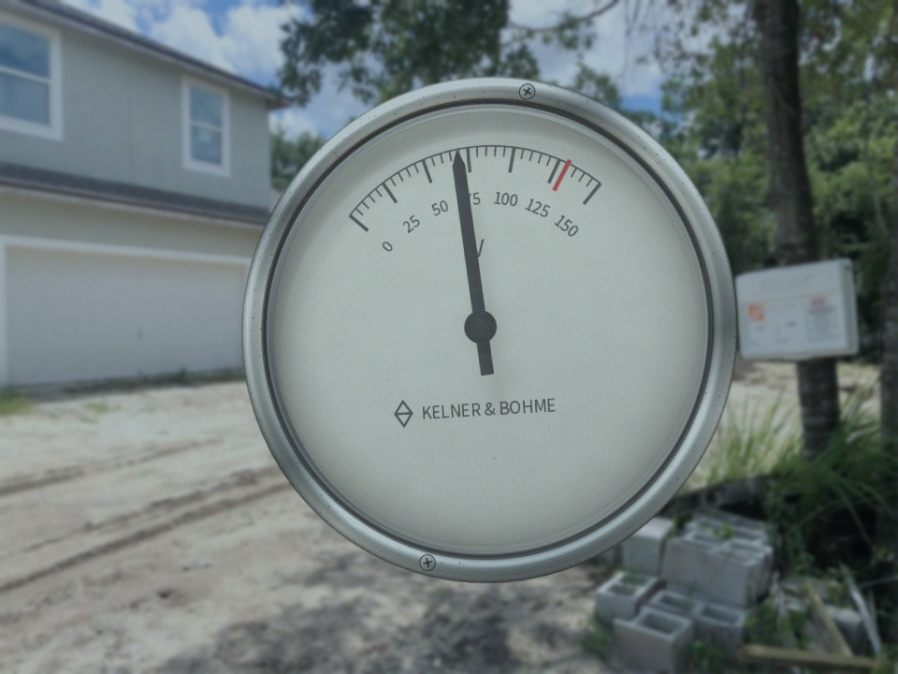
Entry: 70 V
